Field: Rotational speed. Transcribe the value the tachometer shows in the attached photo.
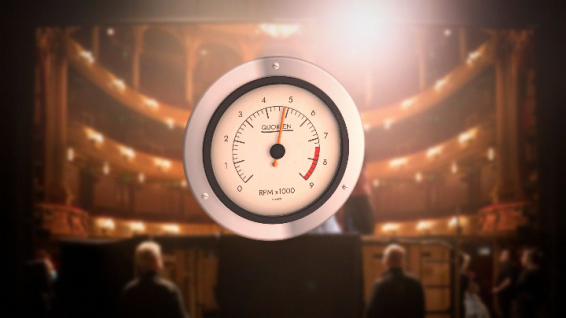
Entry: 4800 rpm
